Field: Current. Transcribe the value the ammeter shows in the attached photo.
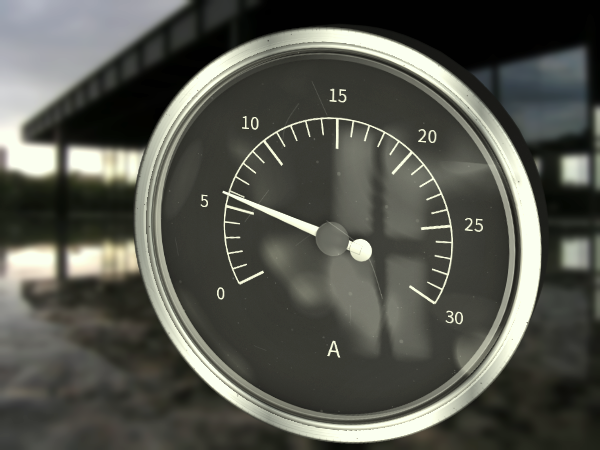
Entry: 6 A
